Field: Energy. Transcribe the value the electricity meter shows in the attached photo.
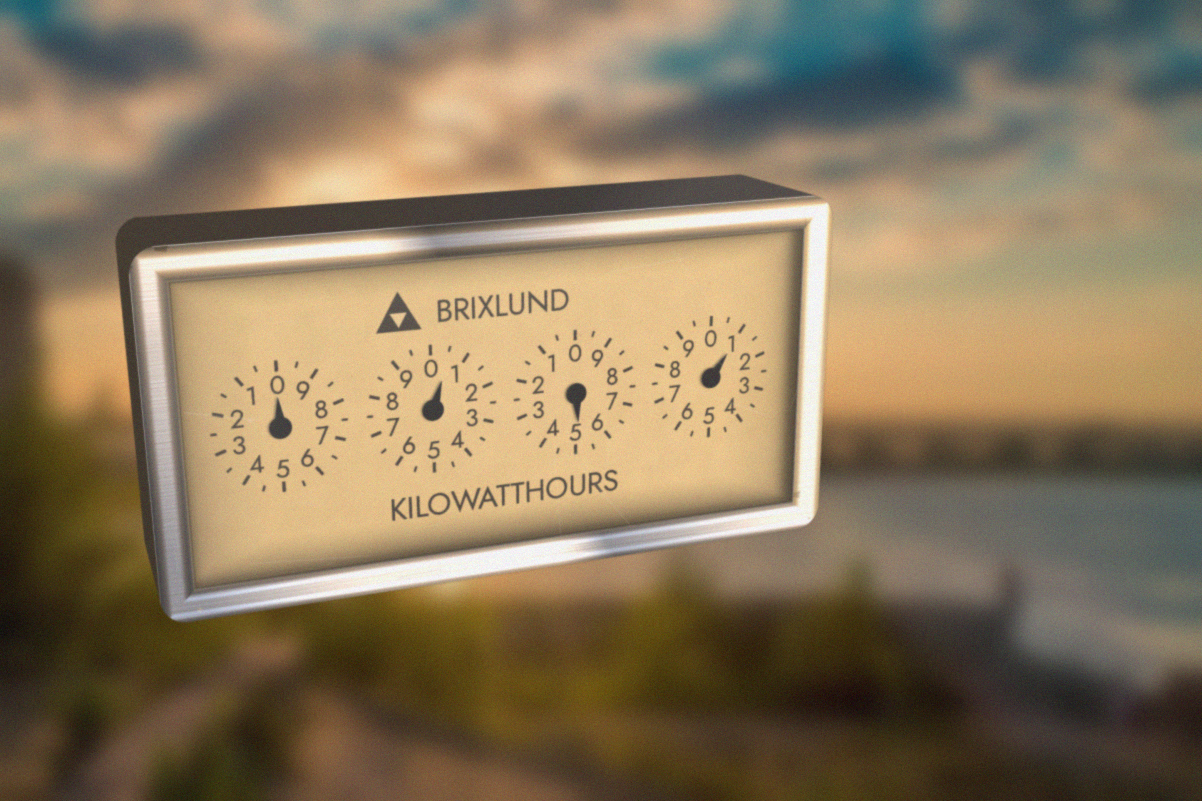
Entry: 51 kWh
